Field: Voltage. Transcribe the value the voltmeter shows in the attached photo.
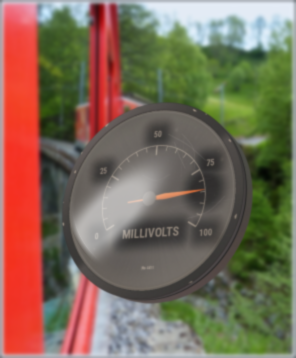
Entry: 85 mV
